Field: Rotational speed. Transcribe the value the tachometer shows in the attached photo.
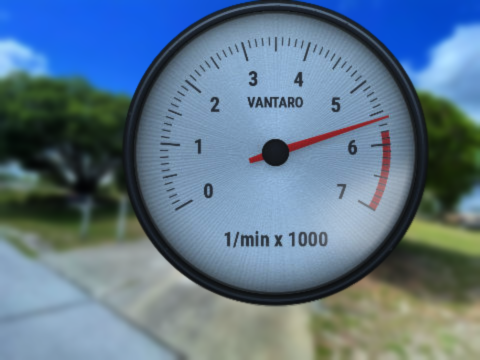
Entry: 5600 rpm
